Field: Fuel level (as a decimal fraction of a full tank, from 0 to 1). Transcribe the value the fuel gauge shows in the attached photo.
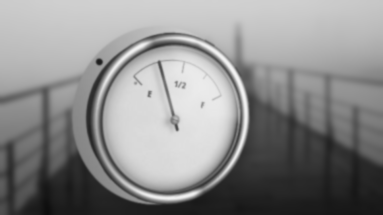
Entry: 0.25
